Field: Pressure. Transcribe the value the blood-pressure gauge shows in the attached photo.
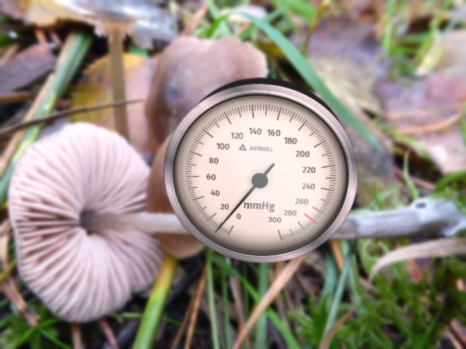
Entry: 10 mmHg
